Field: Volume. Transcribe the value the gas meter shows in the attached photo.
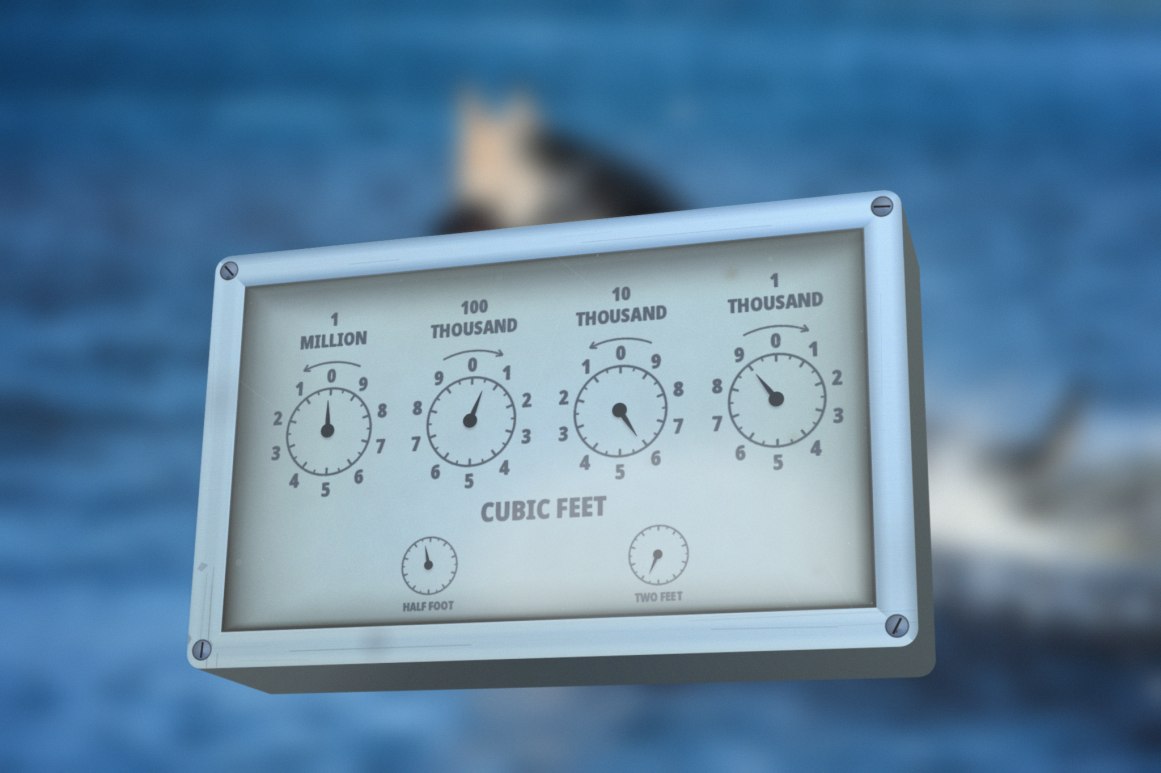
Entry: 5900 ft³
